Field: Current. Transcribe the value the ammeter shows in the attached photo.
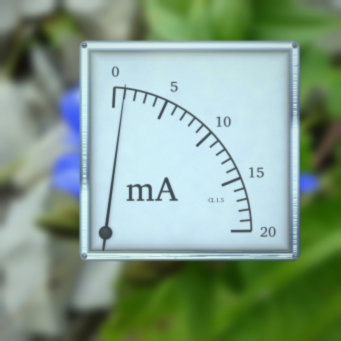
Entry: 1 mA
